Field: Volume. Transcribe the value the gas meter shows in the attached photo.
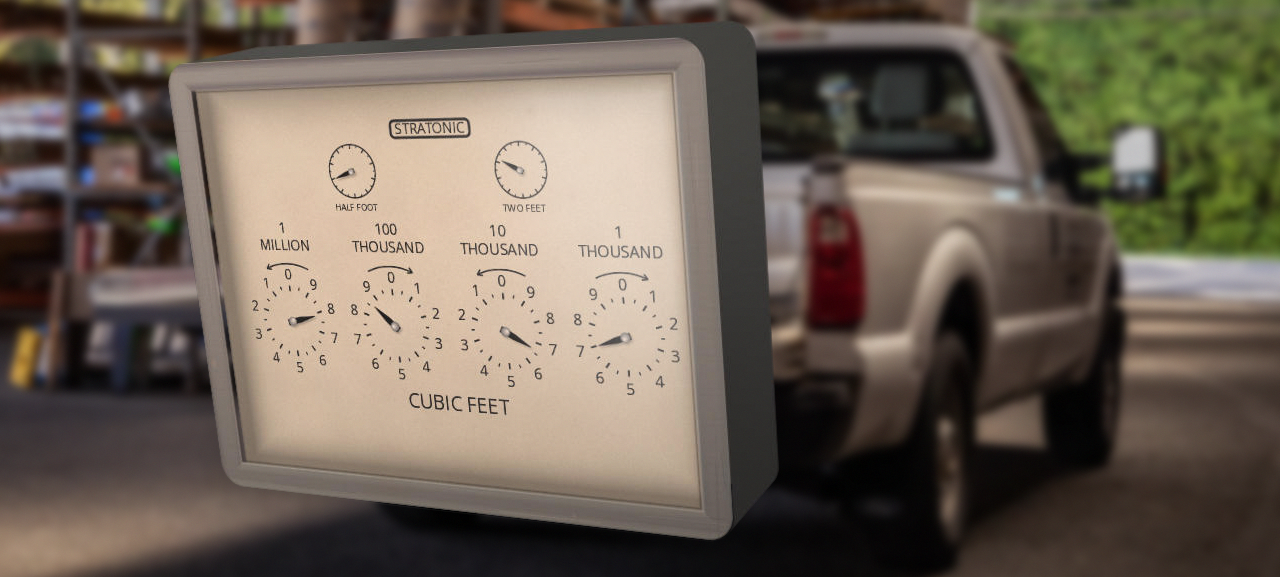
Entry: 786700 ft³
